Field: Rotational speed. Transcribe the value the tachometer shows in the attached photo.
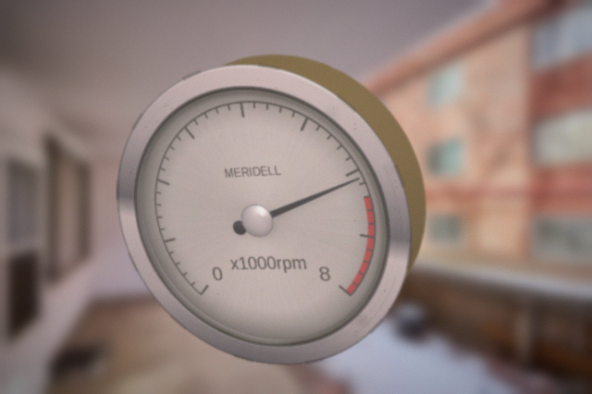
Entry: 6100 rpm
